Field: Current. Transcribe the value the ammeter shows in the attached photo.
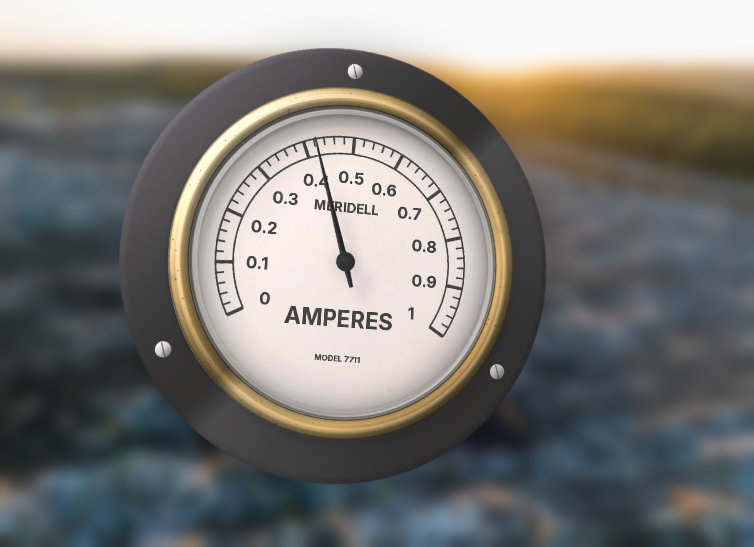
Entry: 0.42 A
